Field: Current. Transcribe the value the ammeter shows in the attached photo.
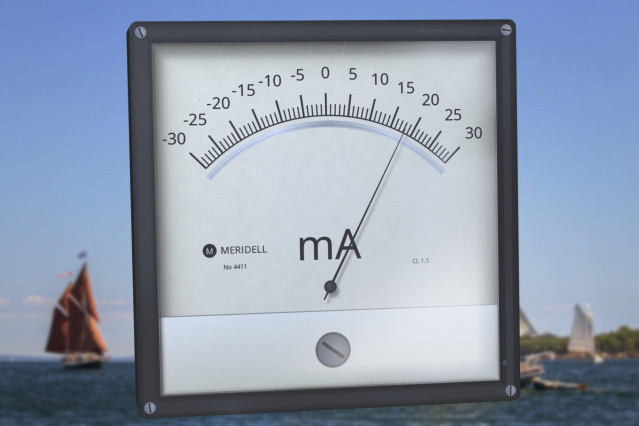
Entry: 18 mA
